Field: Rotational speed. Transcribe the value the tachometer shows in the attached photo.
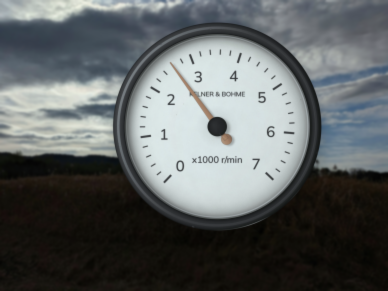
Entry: 2600 rpm
